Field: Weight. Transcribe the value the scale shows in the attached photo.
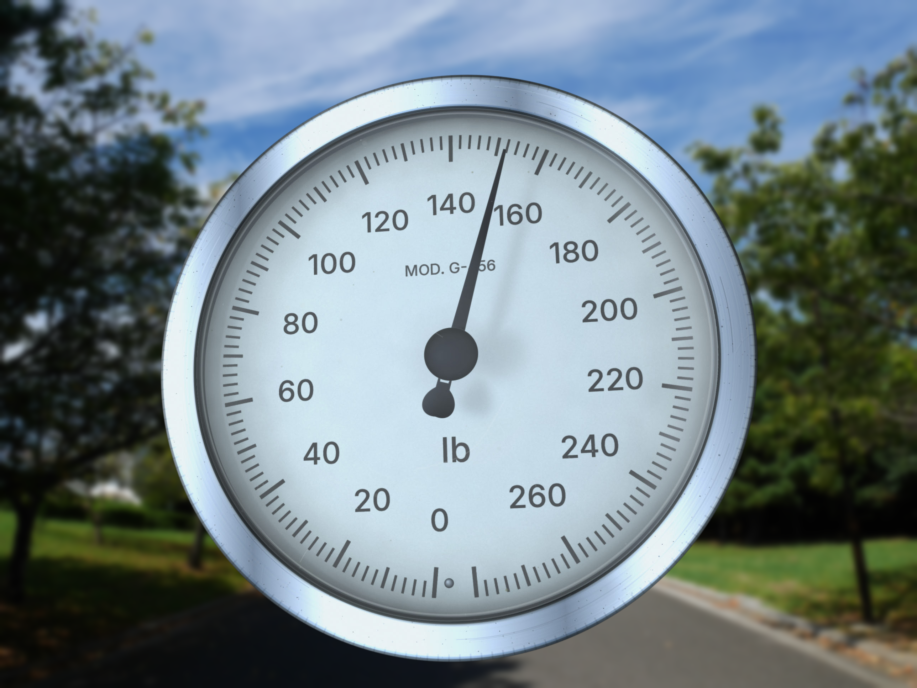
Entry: 152 lb
